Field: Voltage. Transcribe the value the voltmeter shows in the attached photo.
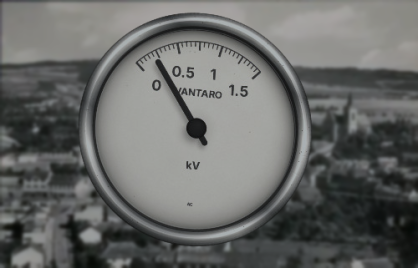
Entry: 0.2 kV
